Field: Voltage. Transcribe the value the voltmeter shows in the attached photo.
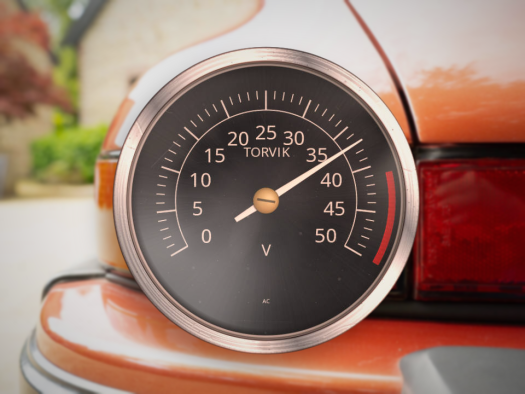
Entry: 37 V
